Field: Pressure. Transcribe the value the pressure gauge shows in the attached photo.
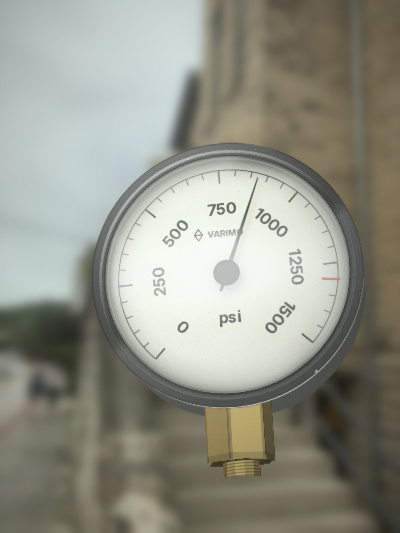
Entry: 875 psi
